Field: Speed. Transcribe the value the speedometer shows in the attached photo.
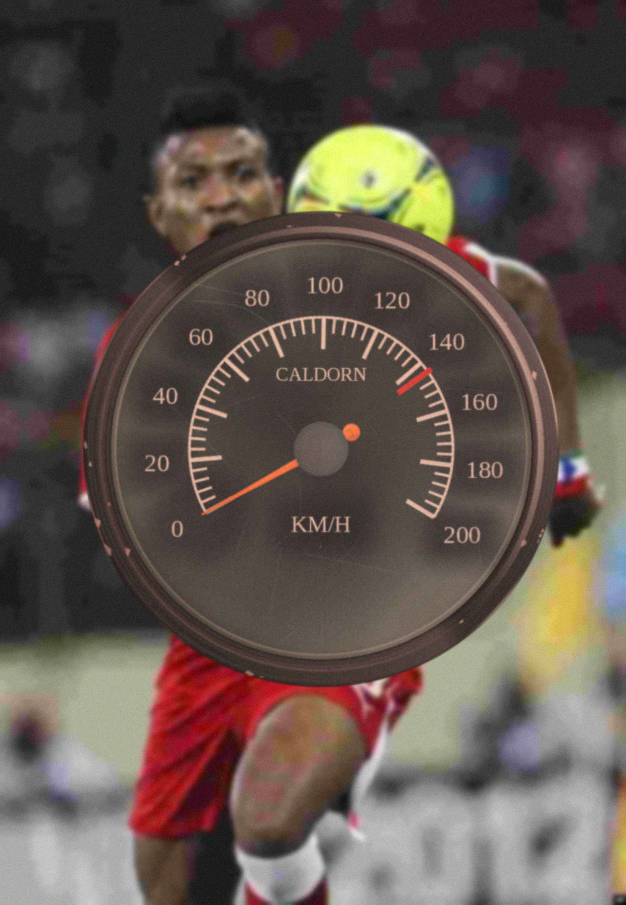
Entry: 0 km/h
